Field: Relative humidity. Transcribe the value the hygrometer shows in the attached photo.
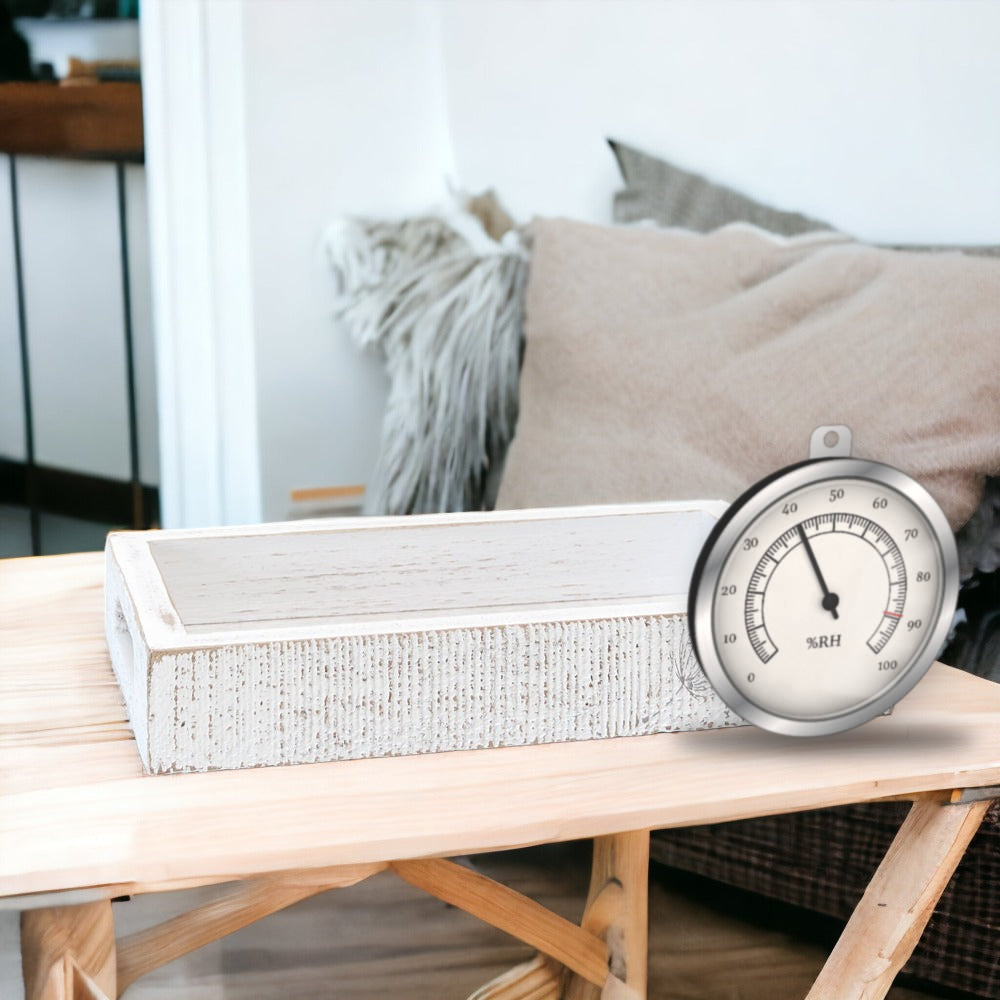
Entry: 40 %
